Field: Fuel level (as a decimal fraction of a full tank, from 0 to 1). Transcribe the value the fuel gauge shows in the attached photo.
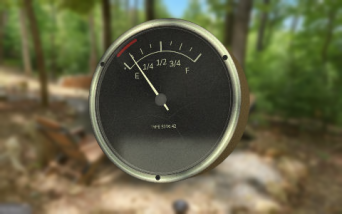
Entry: 0.125
